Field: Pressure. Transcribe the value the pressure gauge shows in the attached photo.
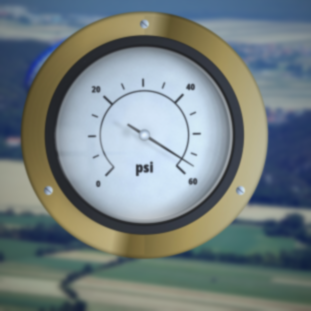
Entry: 57.5 psi
